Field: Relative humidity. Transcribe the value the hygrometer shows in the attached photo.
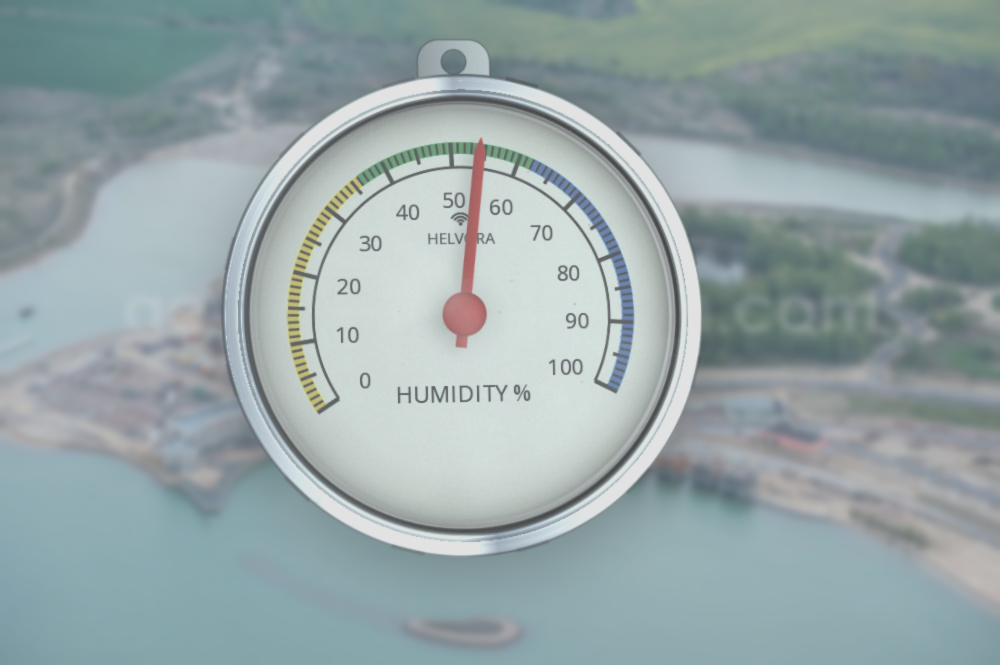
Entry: 54 %
